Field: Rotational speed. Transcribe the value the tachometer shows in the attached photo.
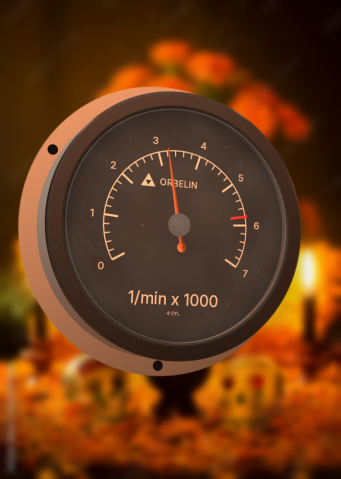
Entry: 3200 rpm
